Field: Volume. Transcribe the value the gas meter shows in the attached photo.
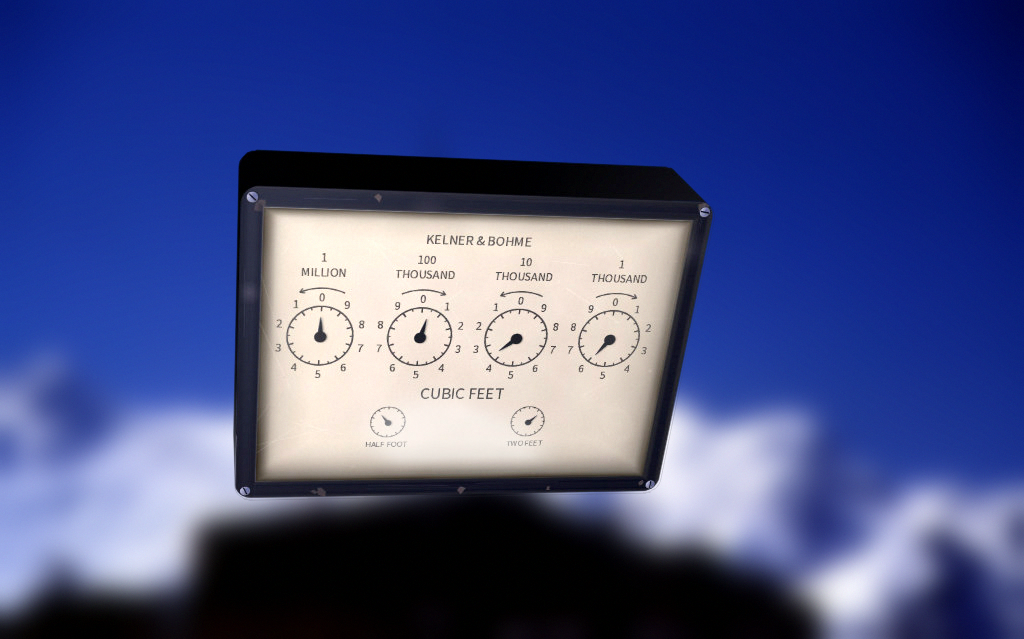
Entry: 3600 ft³
